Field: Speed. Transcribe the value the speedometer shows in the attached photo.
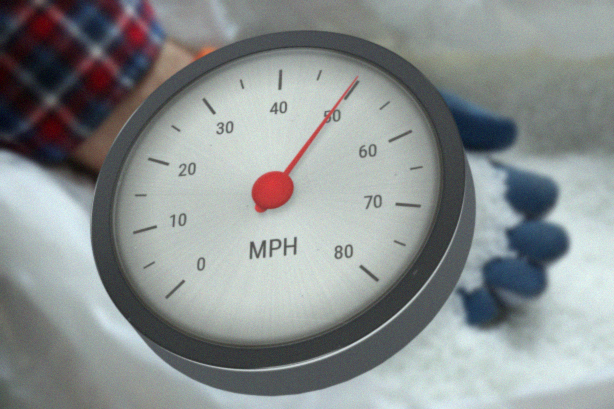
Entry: 50 mph
